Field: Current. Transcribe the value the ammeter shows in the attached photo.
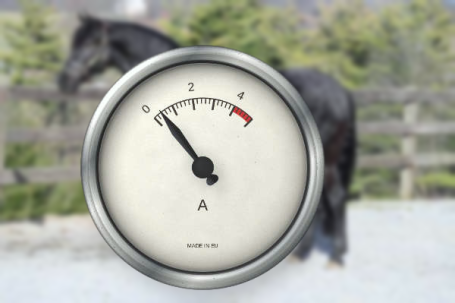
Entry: 0.4 A
